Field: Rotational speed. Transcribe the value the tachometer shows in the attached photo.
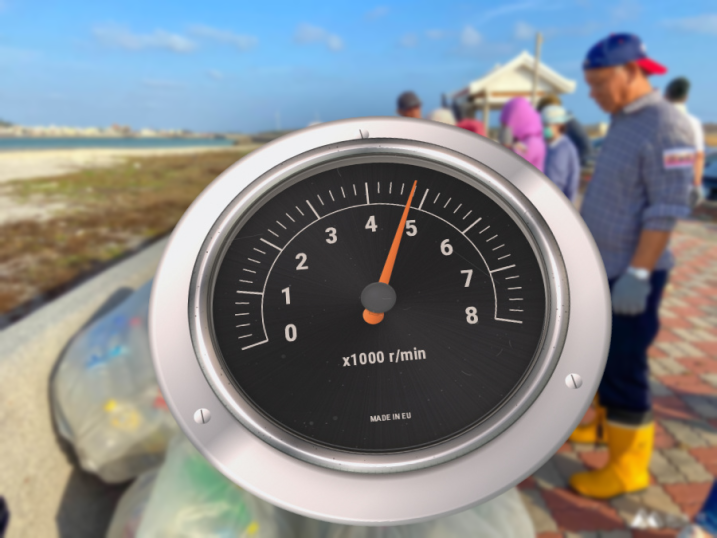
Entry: 4800 rpm
